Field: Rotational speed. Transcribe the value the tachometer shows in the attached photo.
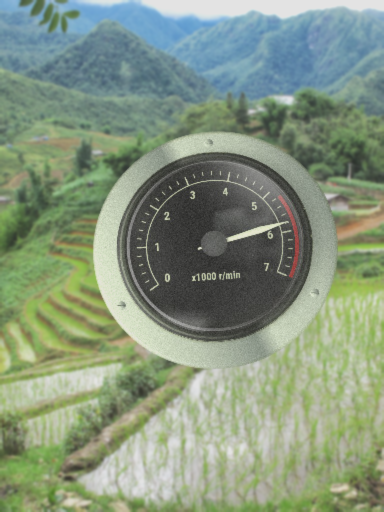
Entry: 5800 rpm
